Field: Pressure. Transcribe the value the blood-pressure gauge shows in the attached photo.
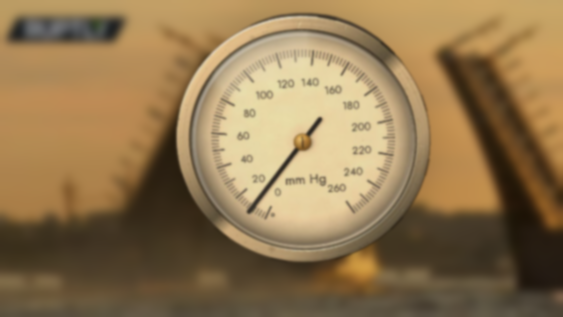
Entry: 10 mmHg
